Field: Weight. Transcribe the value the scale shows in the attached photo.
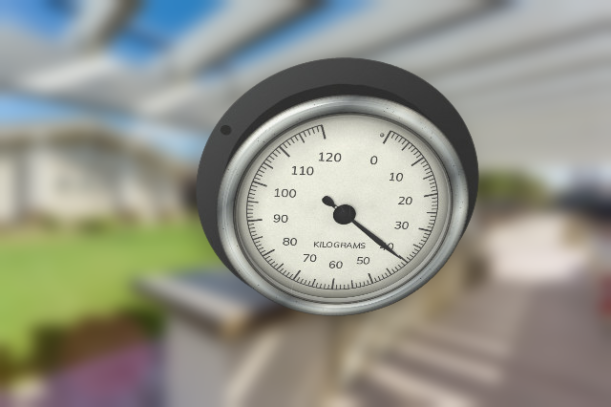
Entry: 40 kg
